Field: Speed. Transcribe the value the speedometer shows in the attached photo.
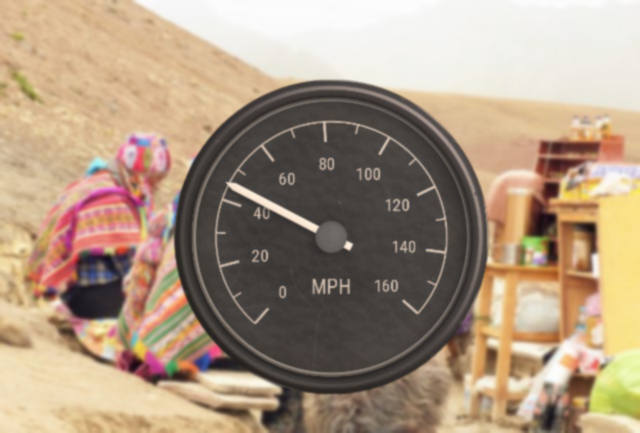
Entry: 45 mph
